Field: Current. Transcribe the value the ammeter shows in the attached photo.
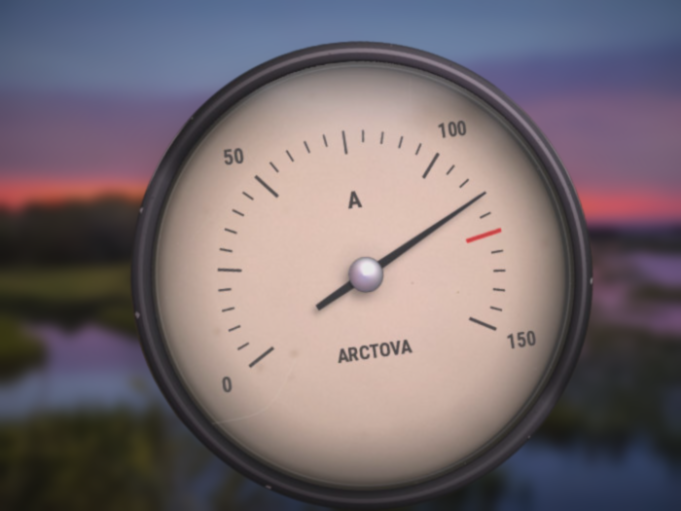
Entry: 115 A
